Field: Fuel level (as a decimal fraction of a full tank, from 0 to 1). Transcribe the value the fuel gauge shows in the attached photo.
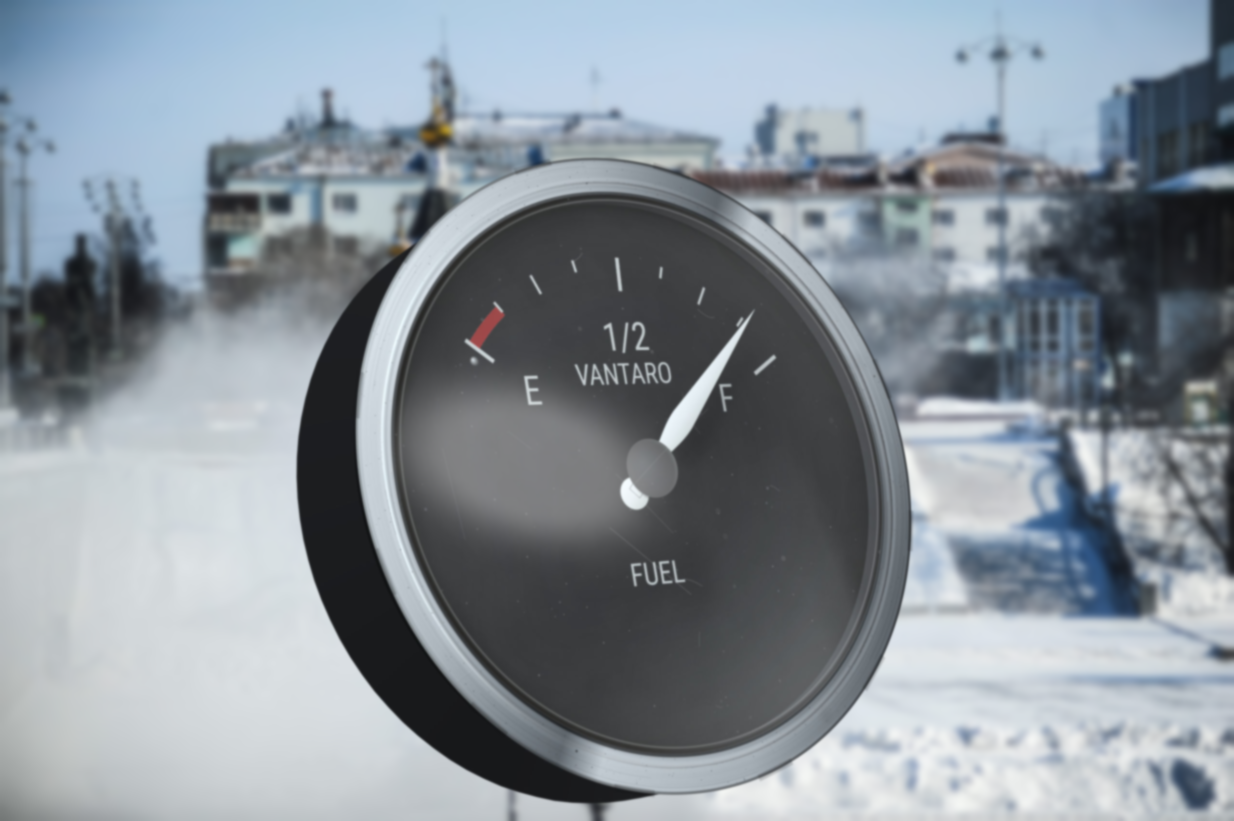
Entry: 0.875
